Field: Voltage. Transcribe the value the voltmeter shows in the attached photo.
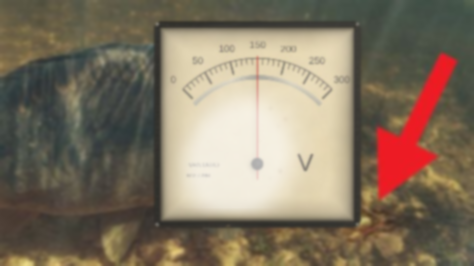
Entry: 150 V
